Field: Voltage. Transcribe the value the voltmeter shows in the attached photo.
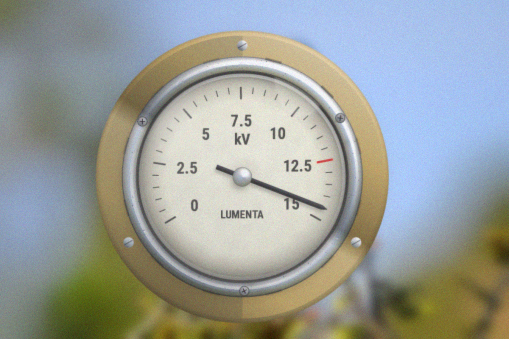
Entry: 14.5 kV
